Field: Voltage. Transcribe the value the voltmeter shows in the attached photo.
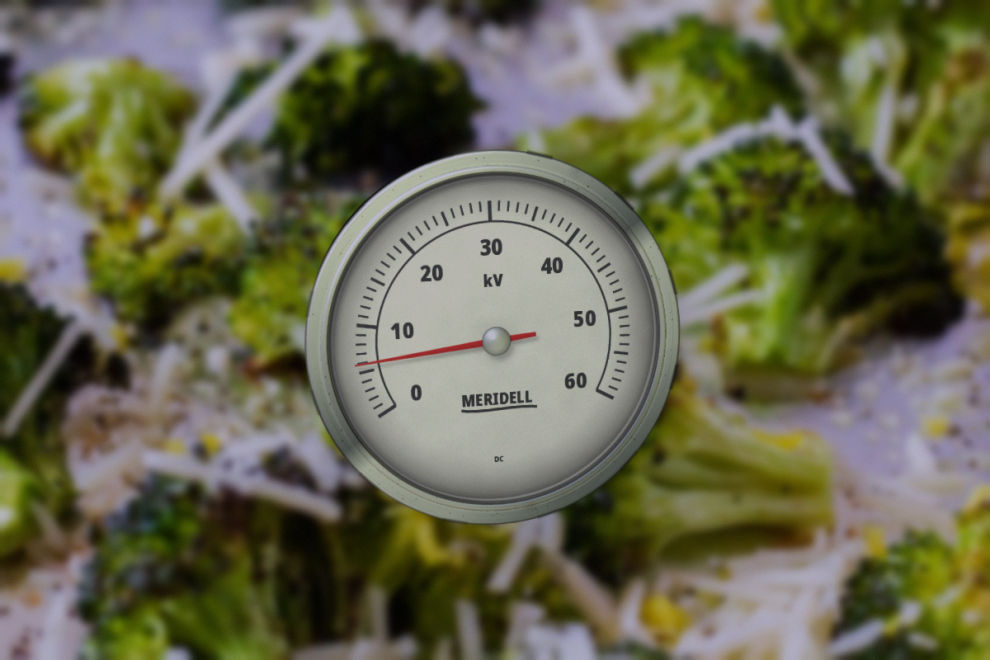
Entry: 6 kV
